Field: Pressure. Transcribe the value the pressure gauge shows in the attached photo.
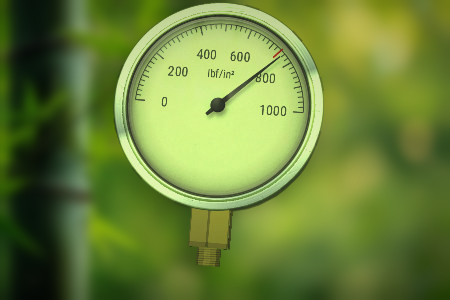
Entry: 760 psi
